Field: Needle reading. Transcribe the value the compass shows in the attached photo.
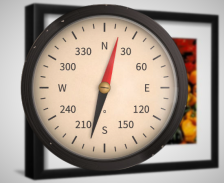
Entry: 15 °
